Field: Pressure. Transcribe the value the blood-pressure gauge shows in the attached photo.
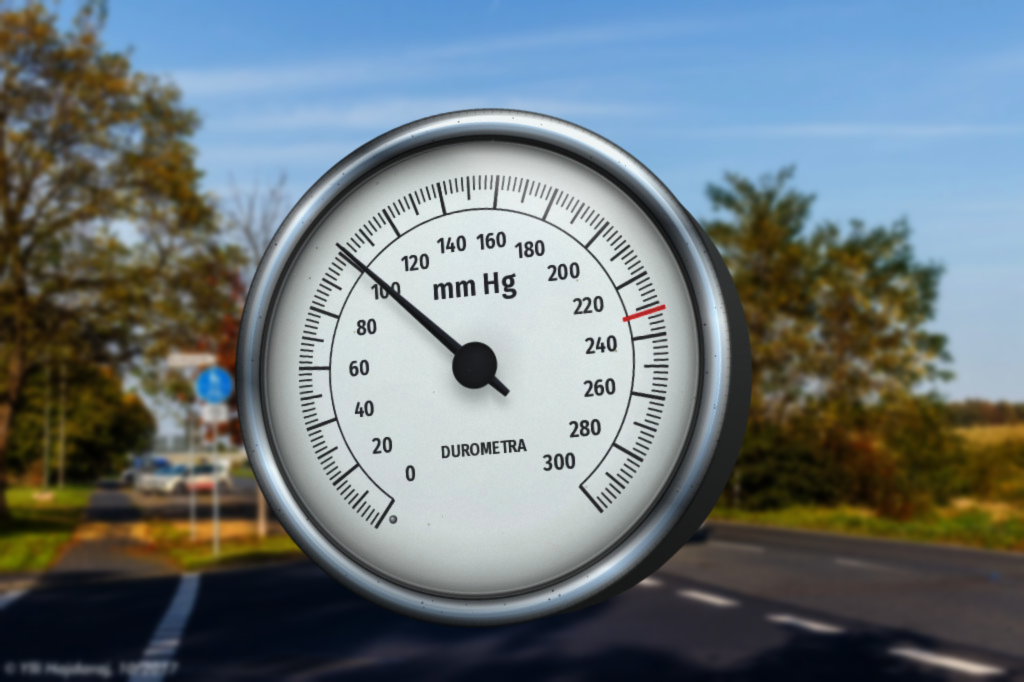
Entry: 102 mmHg
